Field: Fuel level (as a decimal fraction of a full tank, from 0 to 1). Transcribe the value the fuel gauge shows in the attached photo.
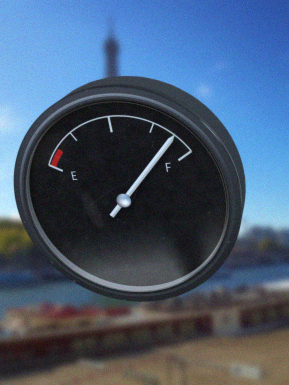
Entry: 0.875
